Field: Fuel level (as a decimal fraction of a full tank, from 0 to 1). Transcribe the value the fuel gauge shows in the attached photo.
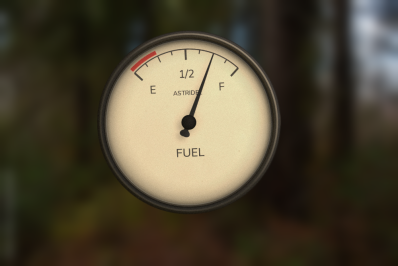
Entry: 0.75
